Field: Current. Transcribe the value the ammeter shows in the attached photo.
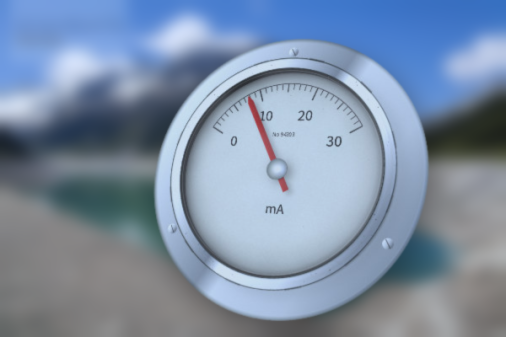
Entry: 8 mA
